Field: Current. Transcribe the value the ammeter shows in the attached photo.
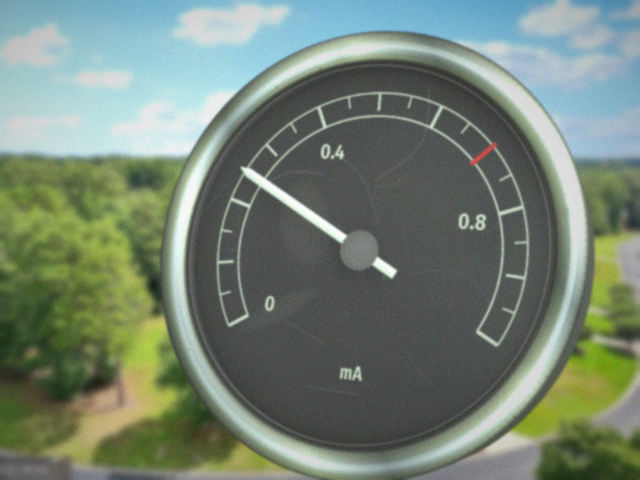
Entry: 0.25 mA
